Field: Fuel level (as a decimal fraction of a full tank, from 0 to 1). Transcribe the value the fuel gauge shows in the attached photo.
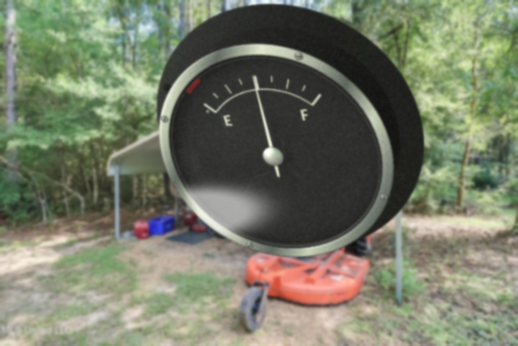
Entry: 0.5
